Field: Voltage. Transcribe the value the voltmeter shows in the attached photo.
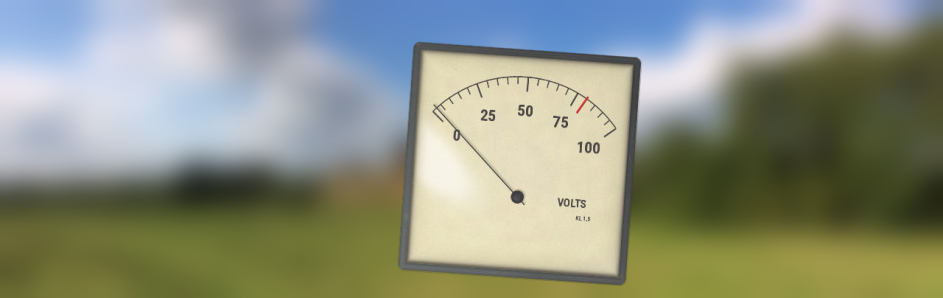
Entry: 2.5 V
